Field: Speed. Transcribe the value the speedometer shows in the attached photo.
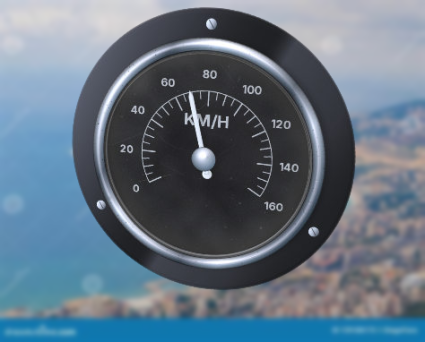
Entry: 70 km/h
